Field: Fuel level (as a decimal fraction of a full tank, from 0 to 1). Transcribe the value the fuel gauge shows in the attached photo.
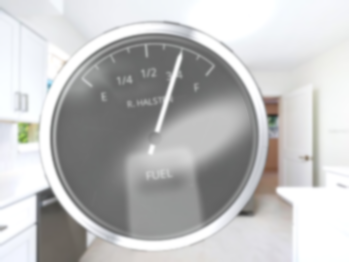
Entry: 0.75
